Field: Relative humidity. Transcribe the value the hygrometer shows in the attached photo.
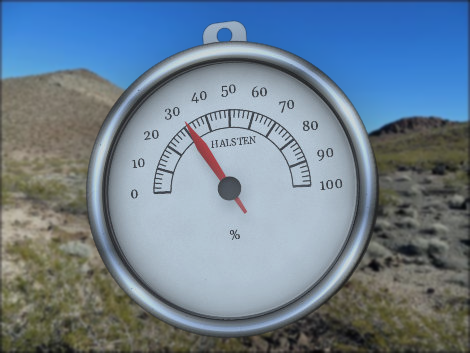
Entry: 32 %
